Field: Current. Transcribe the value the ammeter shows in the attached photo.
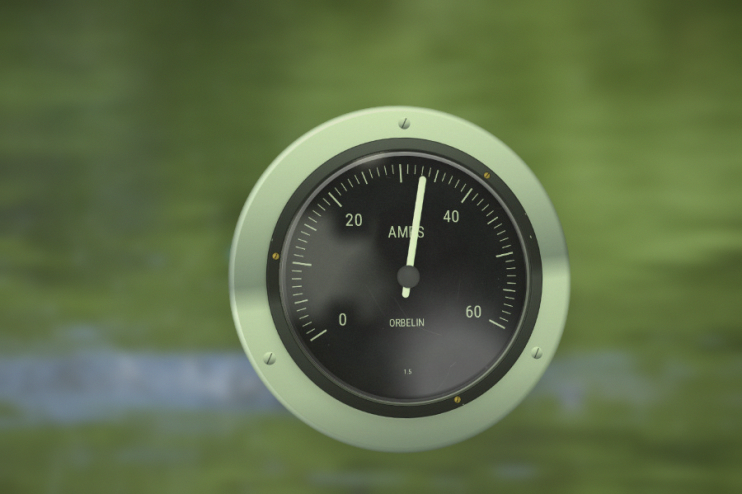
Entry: 33 A
